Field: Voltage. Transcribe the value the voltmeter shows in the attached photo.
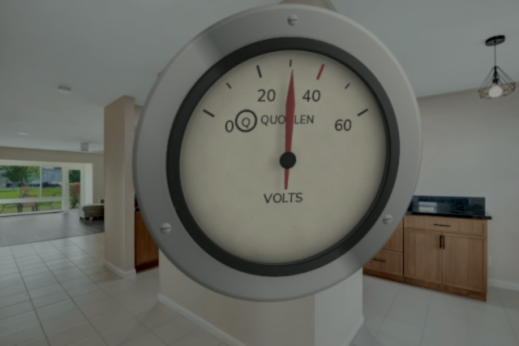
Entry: 30 V
